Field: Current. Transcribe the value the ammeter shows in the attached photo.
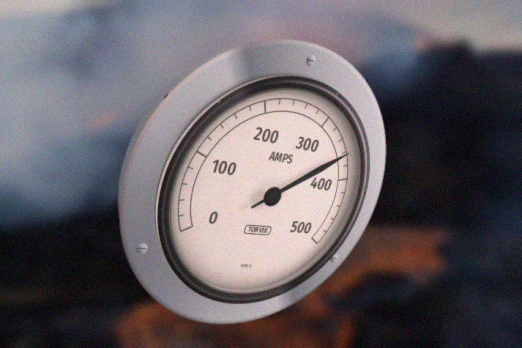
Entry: 360 A
